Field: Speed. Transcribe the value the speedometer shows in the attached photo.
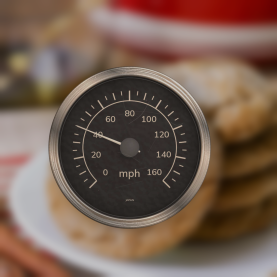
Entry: 40 mph
